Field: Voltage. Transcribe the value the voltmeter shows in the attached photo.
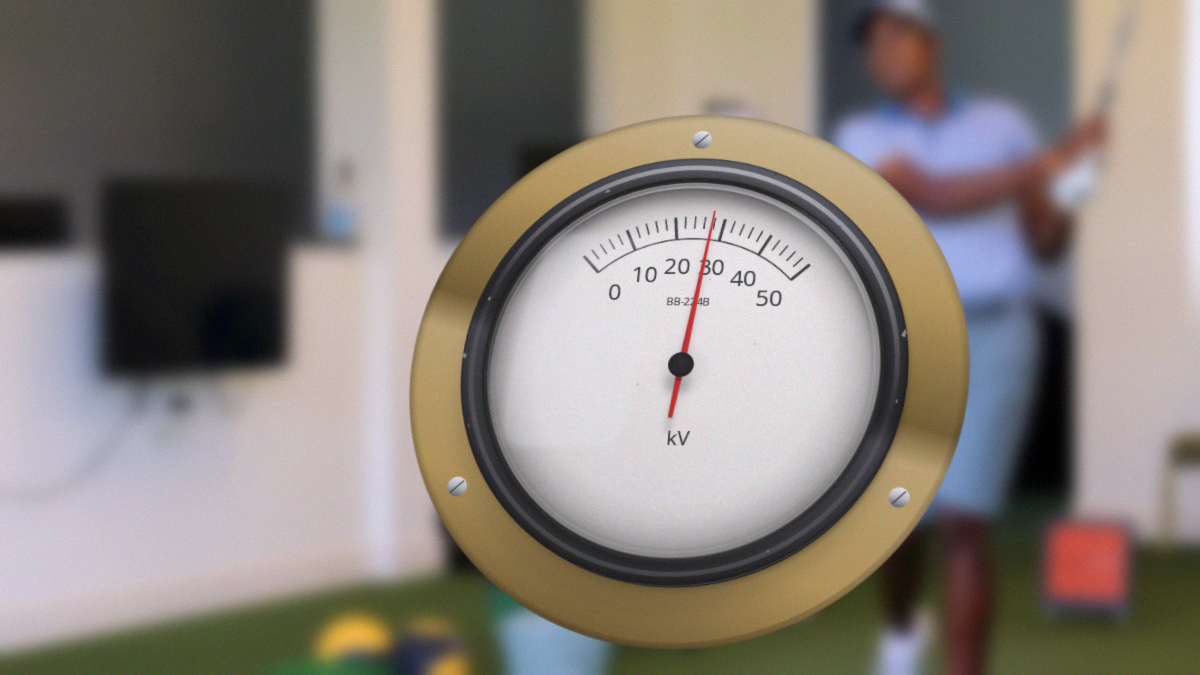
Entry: 28 kV
